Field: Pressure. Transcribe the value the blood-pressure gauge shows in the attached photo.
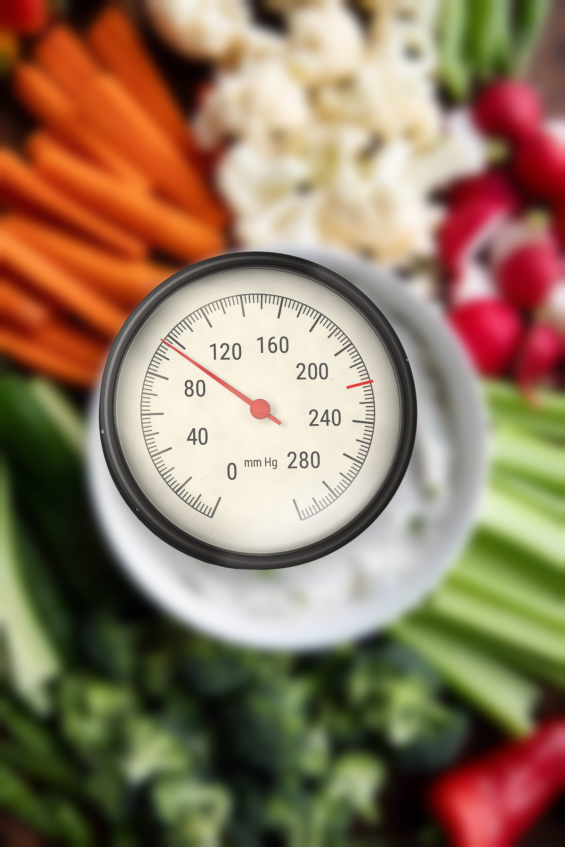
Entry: 96 mmHg
